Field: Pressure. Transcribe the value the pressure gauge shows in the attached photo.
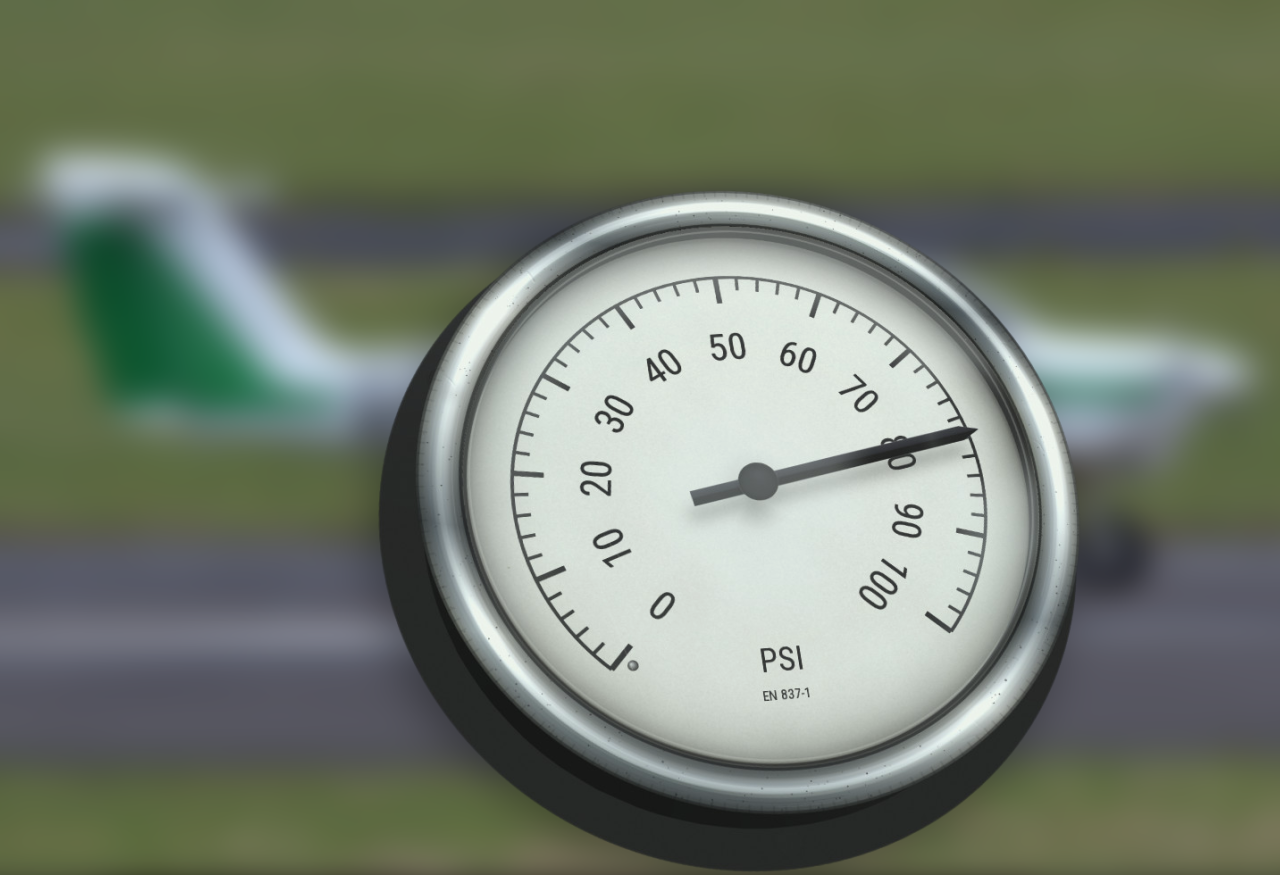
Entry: 80 psi
